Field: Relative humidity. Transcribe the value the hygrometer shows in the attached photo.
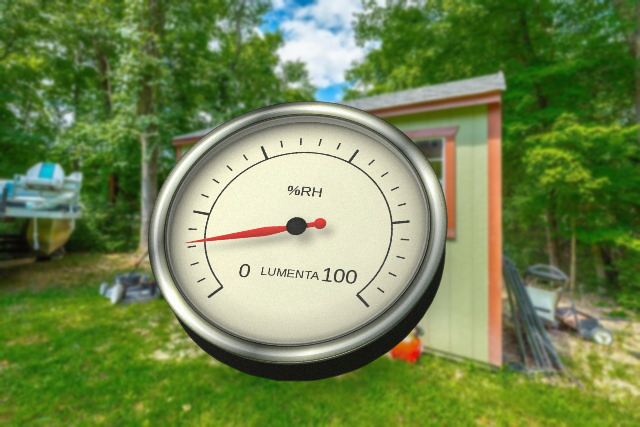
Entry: 12 %
